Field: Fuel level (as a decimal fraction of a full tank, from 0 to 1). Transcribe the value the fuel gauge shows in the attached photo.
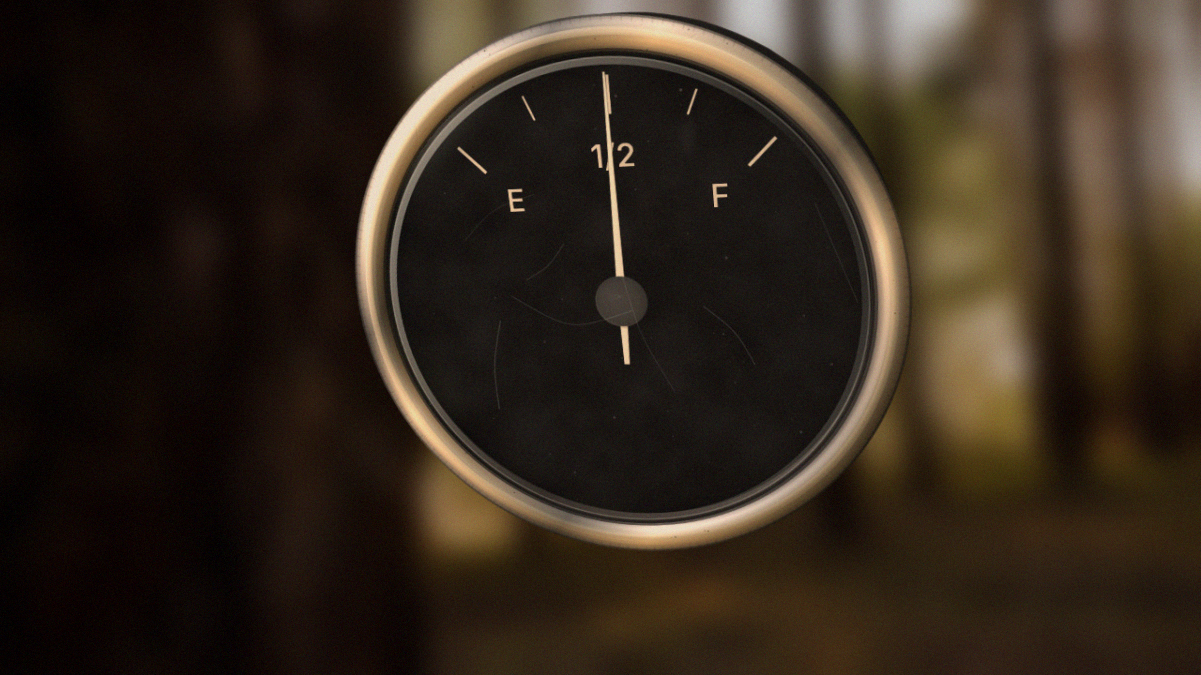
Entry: 0.5
